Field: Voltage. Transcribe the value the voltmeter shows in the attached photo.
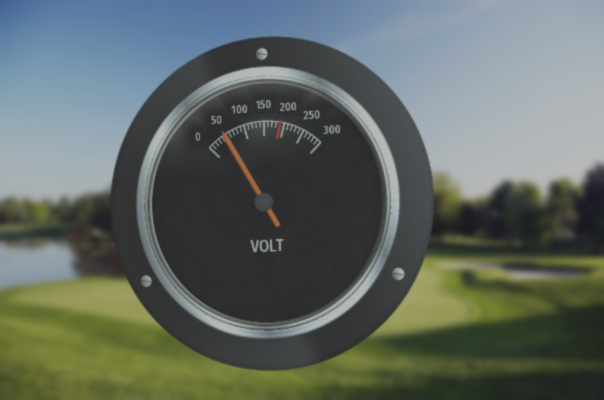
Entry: 50 V
